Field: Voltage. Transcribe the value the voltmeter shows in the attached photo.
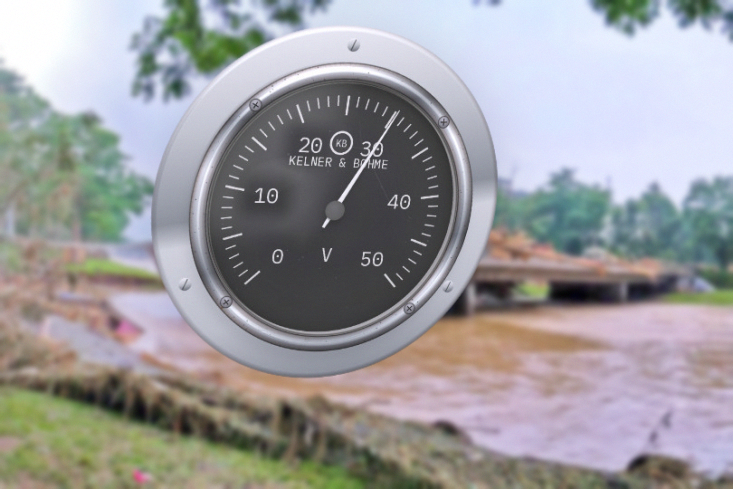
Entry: 30 V
